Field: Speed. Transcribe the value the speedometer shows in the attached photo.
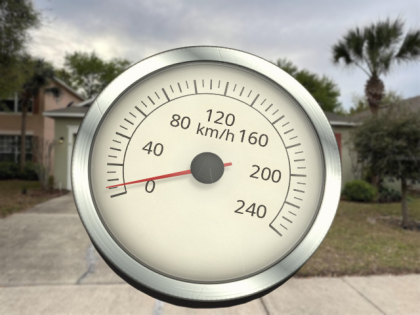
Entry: 5 km/h
